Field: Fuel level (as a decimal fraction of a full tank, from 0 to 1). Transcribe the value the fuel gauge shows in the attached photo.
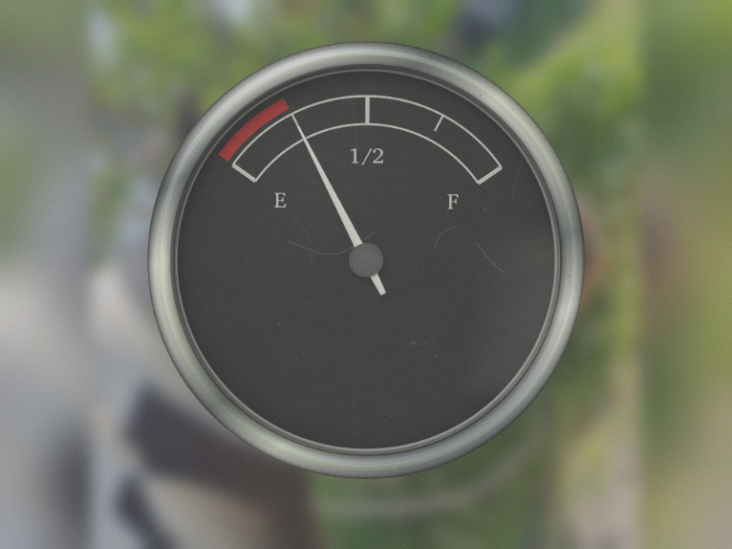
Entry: 0.25
